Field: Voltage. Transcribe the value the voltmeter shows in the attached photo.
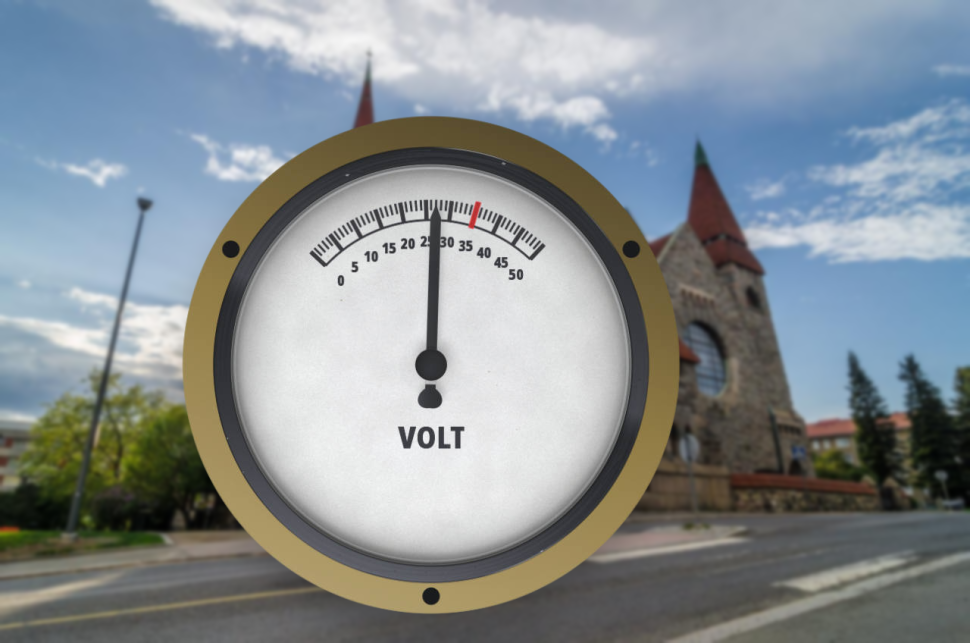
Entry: 27 V
